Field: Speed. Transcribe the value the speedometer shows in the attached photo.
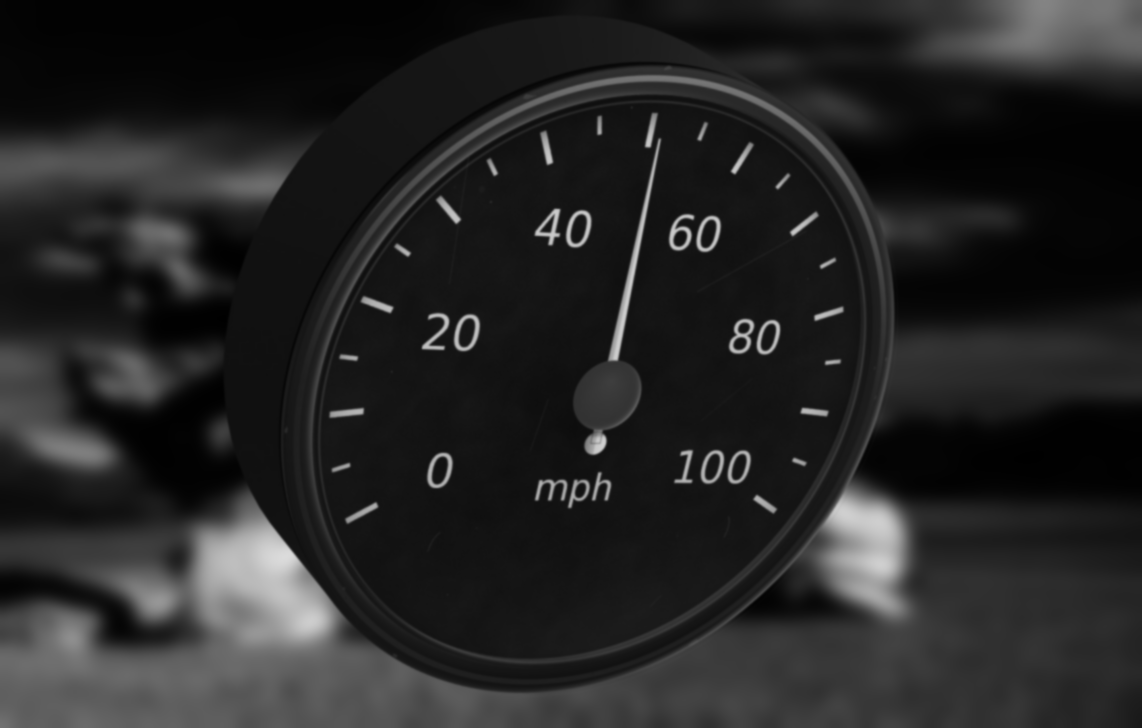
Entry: 50 mph
